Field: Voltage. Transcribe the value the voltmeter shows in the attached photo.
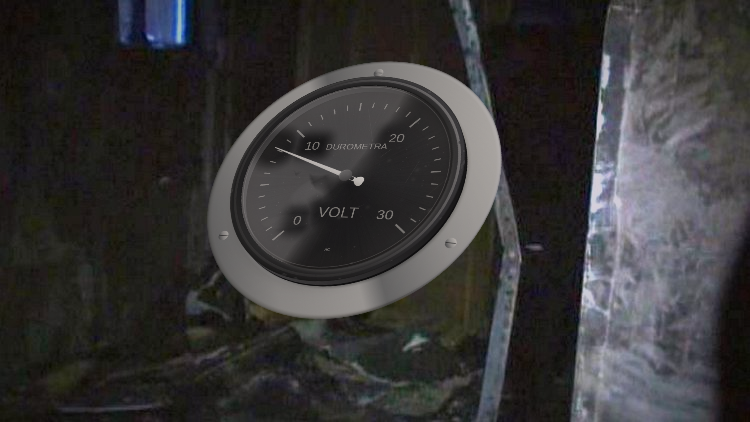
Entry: 8 V
